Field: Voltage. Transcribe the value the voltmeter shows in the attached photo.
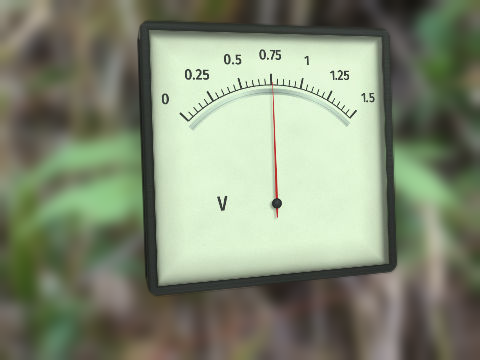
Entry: 0.75 V
